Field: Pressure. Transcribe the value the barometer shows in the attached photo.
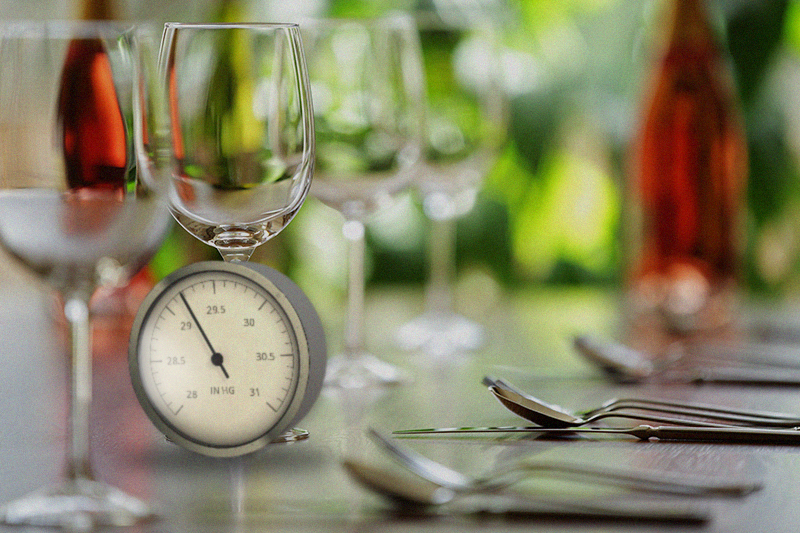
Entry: 29.2 inHg
